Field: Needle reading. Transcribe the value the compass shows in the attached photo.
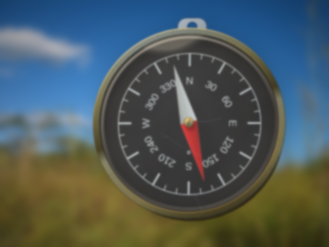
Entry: 165 °
